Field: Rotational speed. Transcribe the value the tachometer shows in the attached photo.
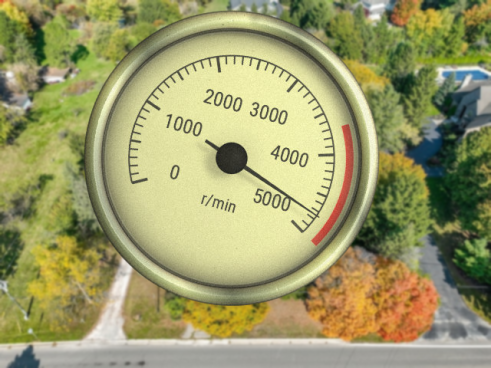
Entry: 4750 rpm
